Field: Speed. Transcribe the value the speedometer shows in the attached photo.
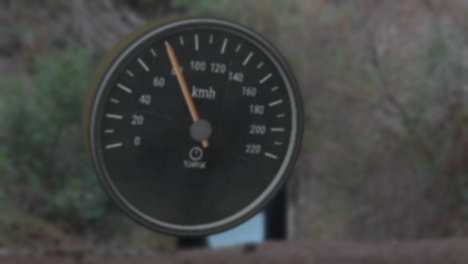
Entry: 80 km/h
